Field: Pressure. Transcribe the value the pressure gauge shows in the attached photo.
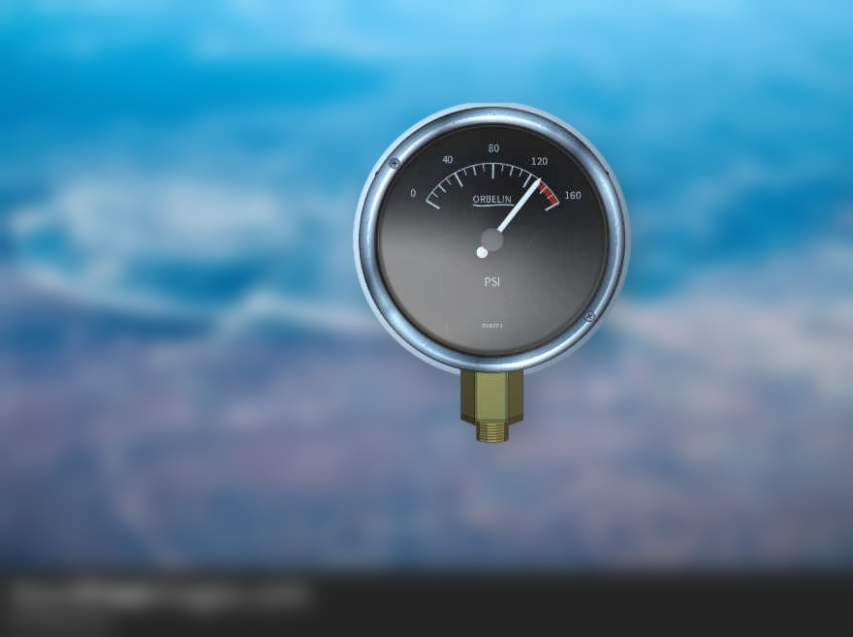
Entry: 130 psi
